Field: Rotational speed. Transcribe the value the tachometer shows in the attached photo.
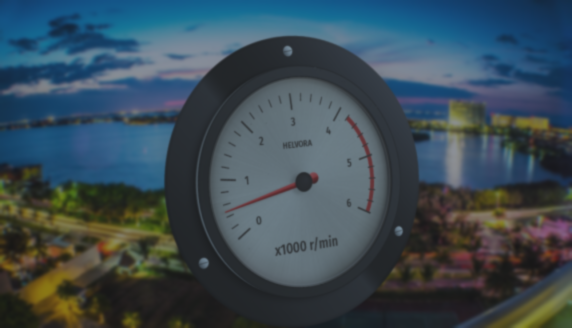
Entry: 500 rpm
